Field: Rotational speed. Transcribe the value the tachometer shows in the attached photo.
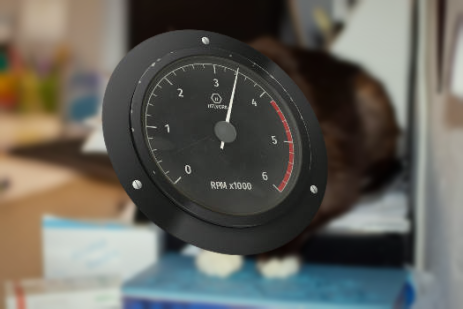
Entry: 3400 rpm
